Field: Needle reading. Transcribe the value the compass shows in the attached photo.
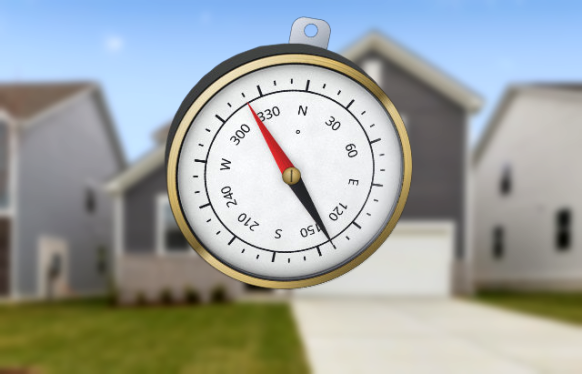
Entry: 320 °
